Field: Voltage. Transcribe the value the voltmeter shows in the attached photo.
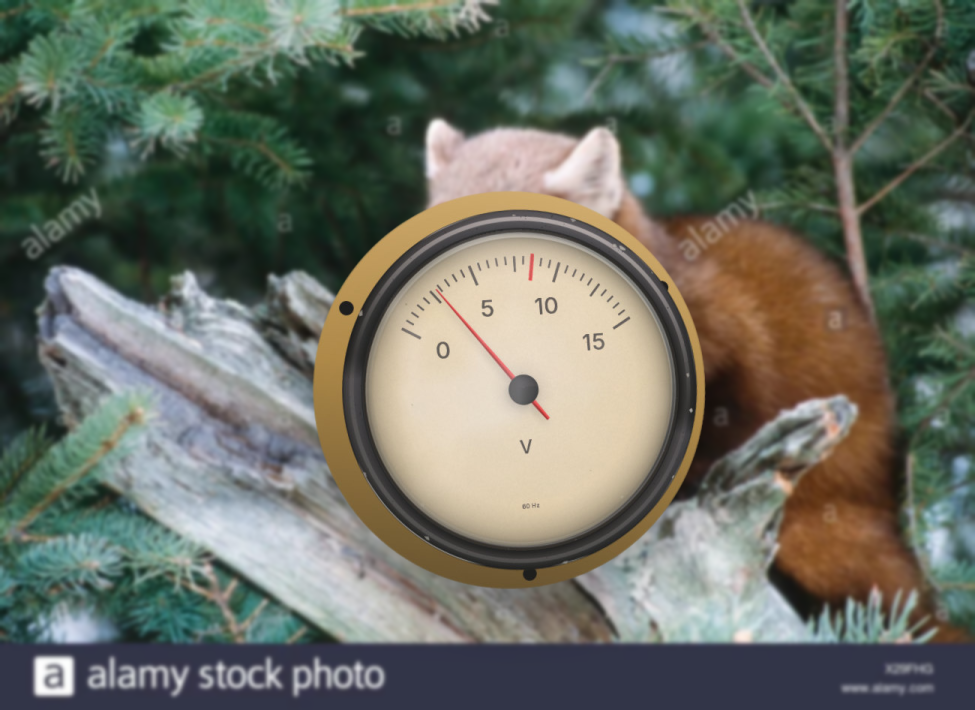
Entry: 2.75 V
